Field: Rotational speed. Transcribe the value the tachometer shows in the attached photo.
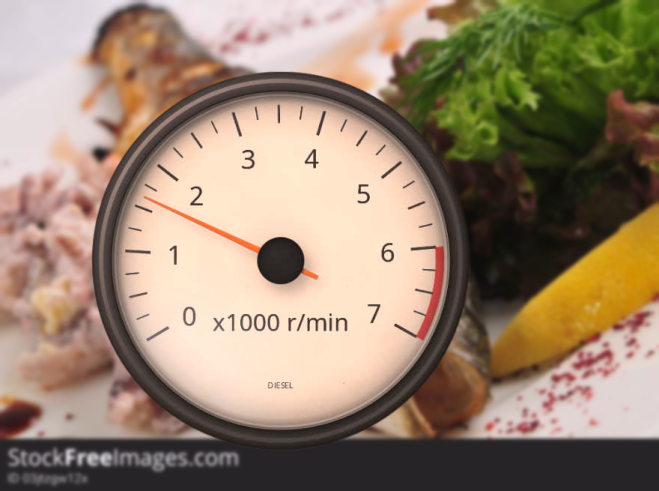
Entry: 1625 rpm
